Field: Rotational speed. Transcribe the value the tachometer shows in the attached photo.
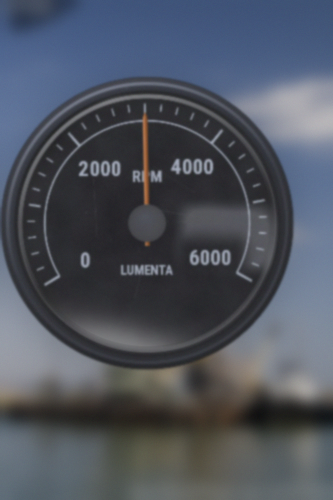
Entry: 3000 rpm
